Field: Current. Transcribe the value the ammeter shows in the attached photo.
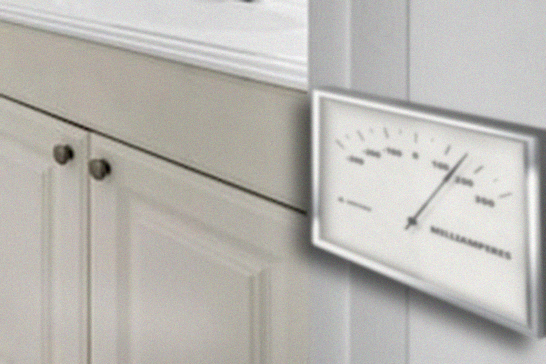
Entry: 150 mA
